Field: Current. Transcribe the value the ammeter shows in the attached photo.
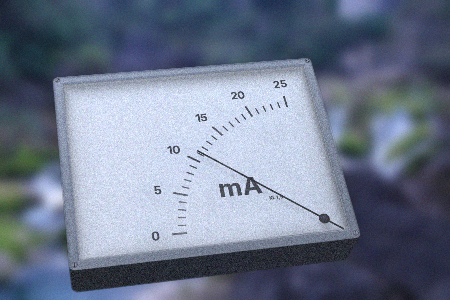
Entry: 11 mA
